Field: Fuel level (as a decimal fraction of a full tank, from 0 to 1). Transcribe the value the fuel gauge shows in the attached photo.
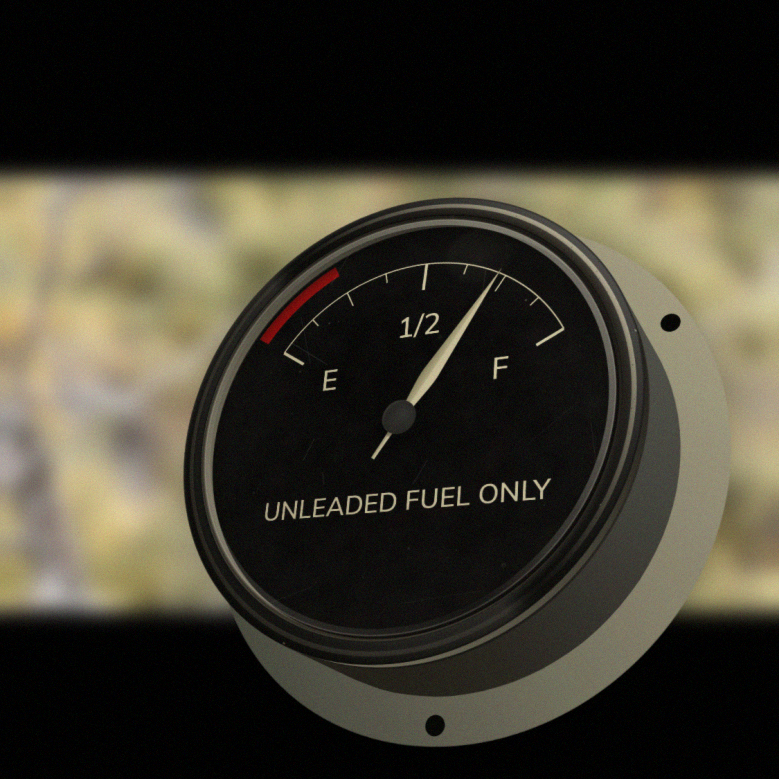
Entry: 0.75
